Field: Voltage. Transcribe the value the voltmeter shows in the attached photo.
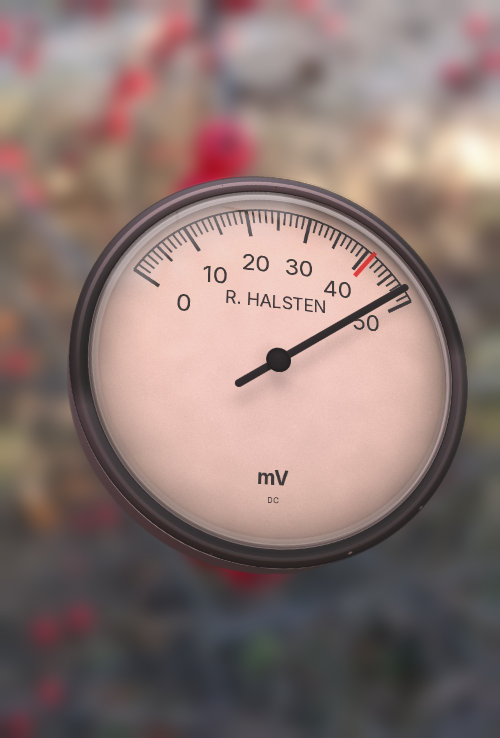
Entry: 48 mV
